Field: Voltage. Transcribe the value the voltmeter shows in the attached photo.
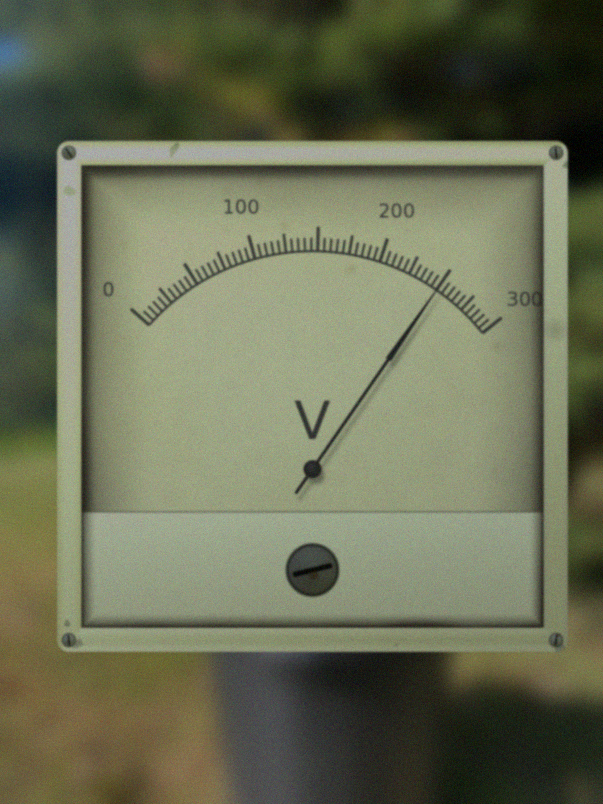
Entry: 250 V
